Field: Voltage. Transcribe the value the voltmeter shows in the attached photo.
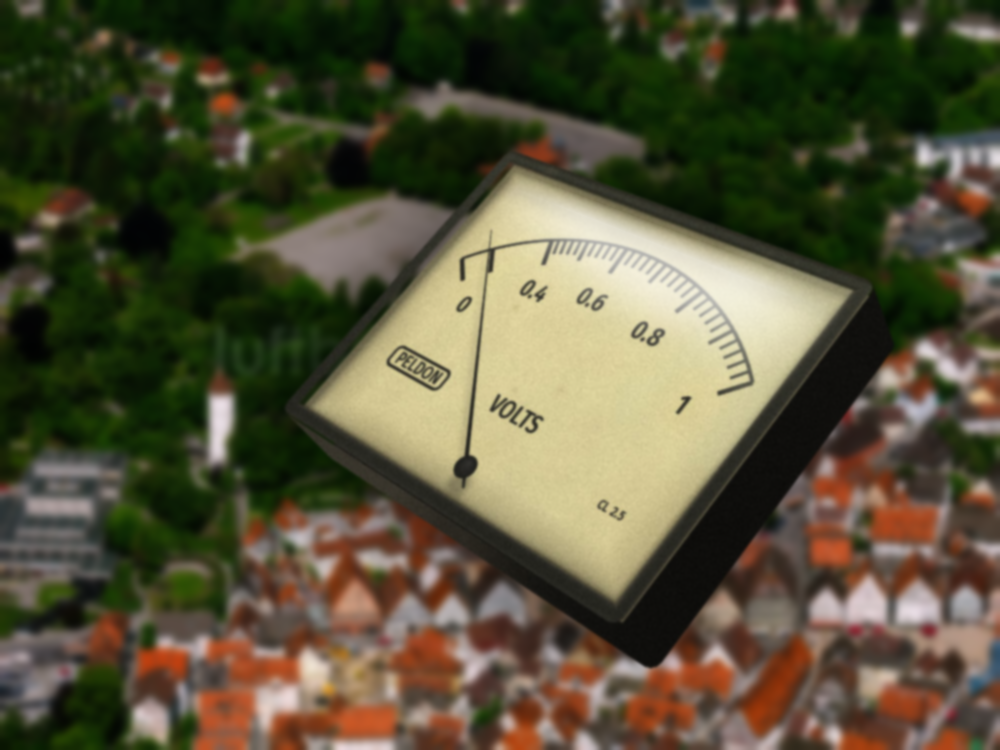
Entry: 0.2 V
